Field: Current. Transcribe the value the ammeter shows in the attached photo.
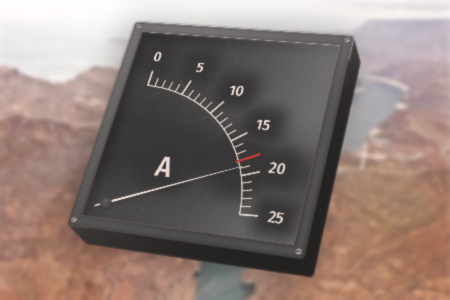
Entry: 19 A
